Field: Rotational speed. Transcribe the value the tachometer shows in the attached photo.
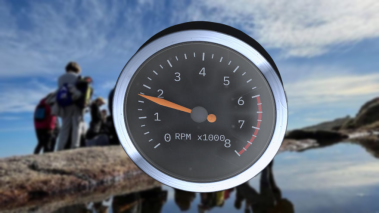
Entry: 1750 rpm
